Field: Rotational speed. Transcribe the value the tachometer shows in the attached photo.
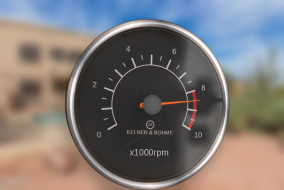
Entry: 8500 rpm
